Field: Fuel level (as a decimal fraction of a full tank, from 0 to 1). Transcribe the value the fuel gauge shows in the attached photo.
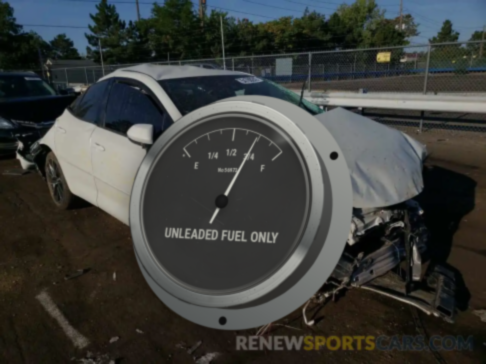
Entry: 0.75
